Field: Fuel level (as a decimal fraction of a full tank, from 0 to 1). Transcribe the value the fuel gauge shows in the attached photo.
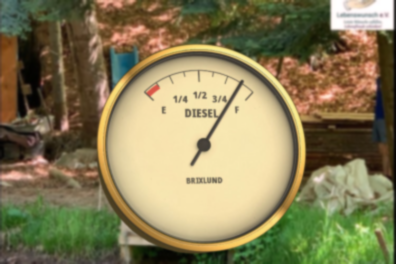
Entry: 0.875
